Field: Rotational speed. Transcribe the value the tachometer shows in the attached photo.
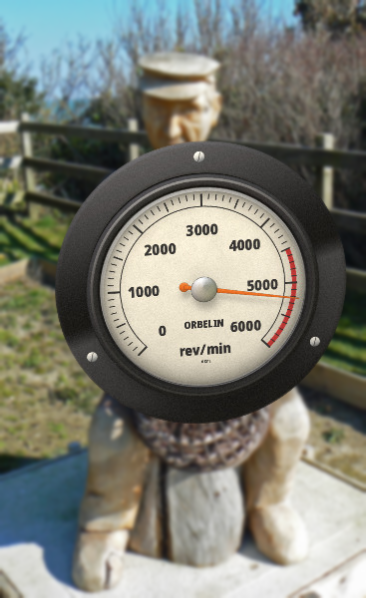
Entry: 5200 rpm
